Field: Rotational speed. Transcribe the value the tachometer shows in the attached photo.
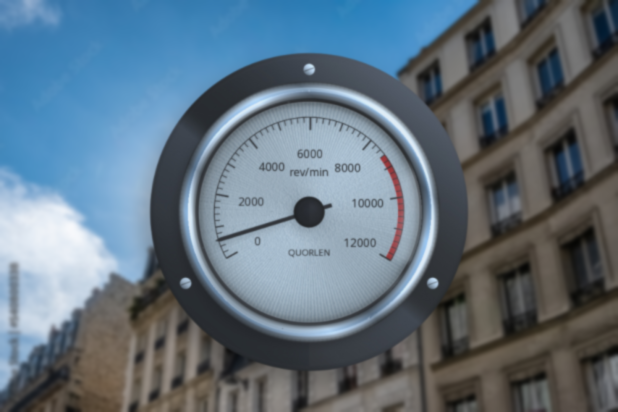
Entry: 600 rpm
